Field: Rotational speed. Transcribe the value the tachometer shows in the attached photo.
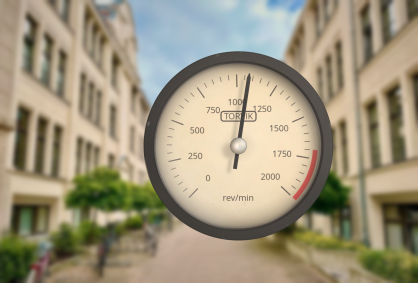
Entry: 1075 rpm
